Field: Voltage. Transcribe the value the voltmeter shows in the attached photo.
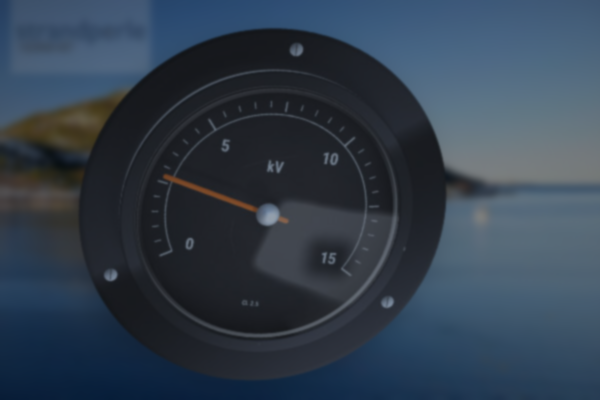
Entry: 2.75 kV
